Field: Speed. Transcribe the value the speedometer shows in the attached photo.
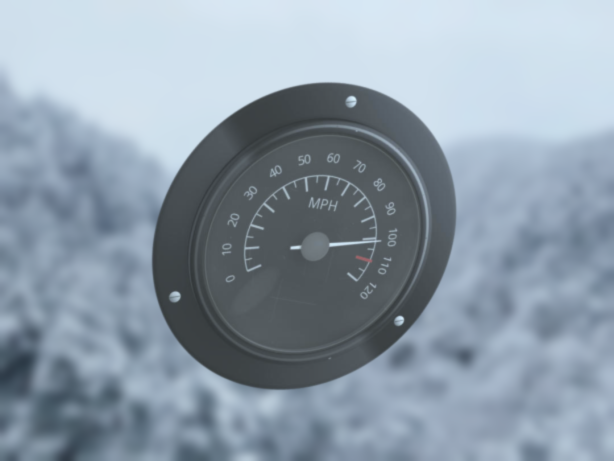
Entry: 100 mph
